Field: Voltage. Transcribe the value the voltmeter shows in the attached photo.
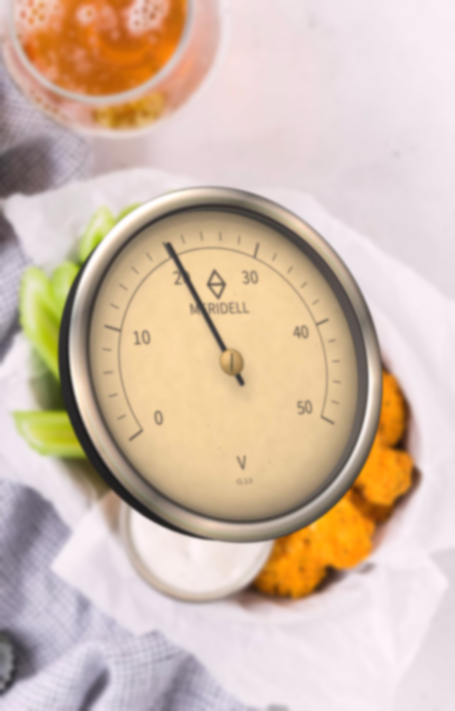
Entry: 20 V
